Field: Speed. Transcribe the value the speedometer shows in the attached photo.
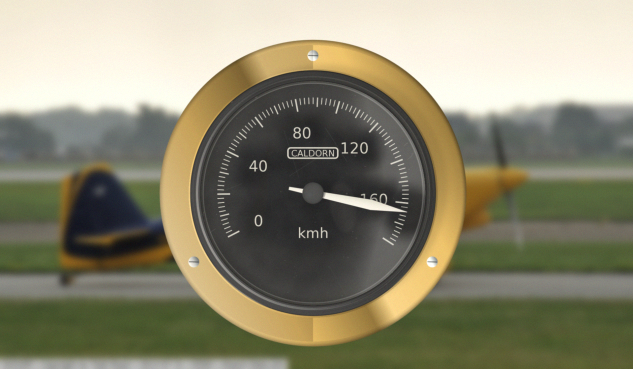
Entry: 164 km/h
